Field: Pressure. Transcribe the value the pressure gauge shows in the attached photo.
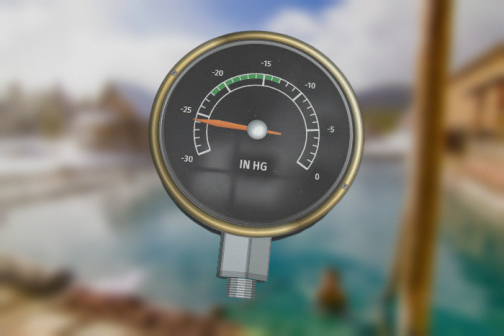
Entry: -26 inHg
